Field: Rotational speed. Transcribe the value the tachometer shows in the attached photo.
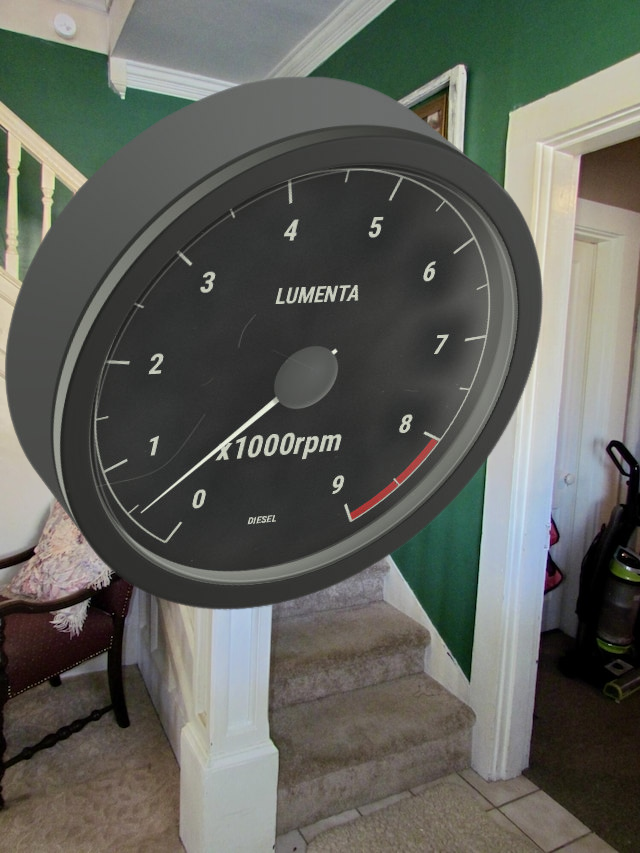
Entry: 500 rpm
